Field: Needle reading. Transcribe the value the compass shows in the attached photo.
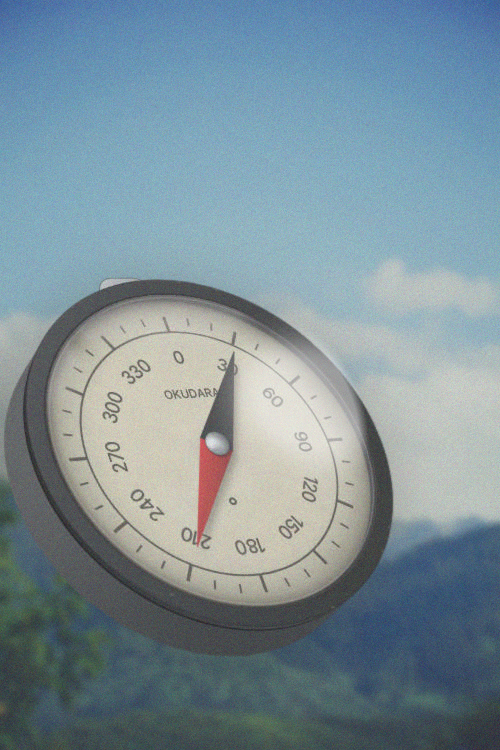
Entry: 210 °
